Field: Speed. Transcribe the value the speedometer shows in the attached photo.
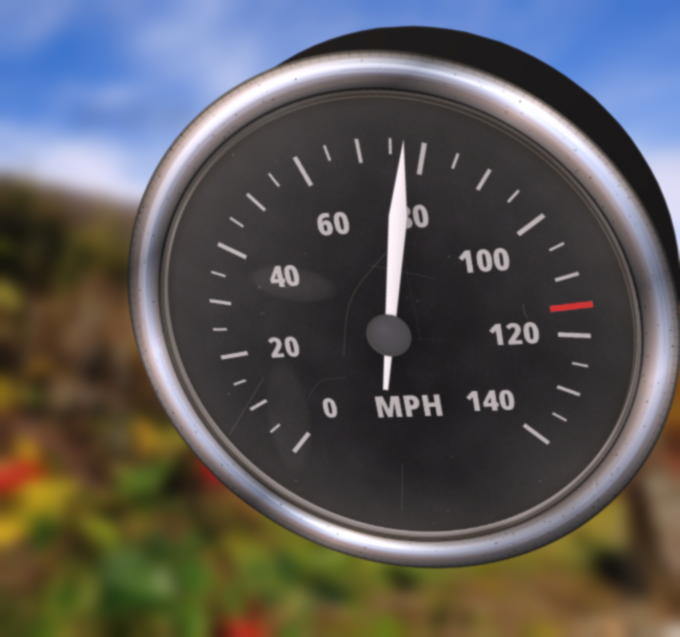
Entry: 77.5 mph
